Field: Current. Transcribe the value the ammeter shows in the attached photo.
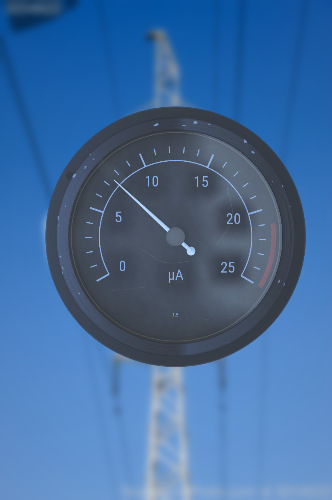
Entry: 7.5 µA
